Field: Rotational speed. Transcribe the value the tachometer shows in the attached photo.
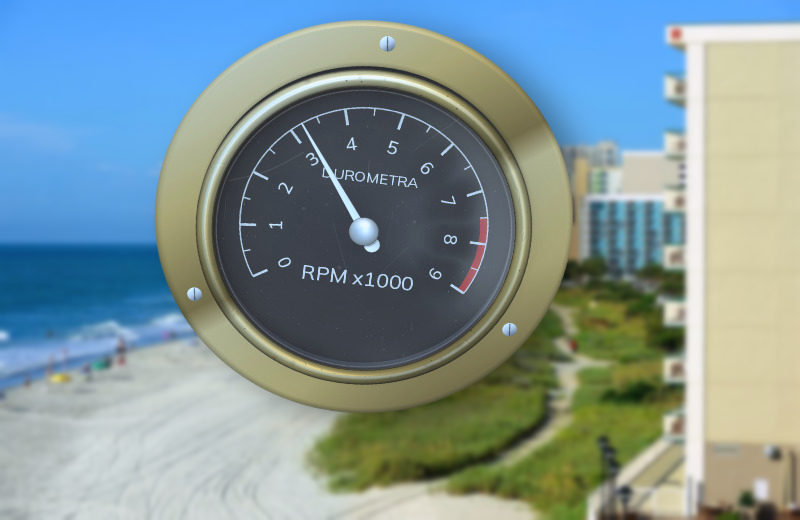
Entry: 3250 rpm
